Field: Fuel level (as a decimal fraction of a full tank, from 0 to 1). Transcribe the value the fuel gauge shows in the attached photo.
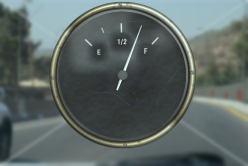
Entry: 0.75
